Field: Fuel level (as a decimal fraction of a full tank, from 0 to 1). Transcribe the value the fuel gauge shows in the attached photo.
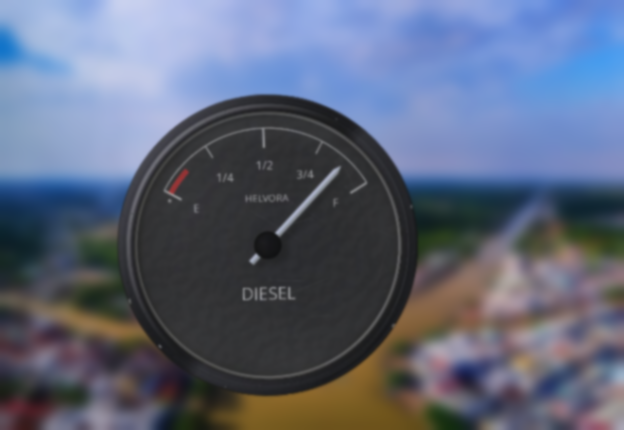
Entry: 0.875
